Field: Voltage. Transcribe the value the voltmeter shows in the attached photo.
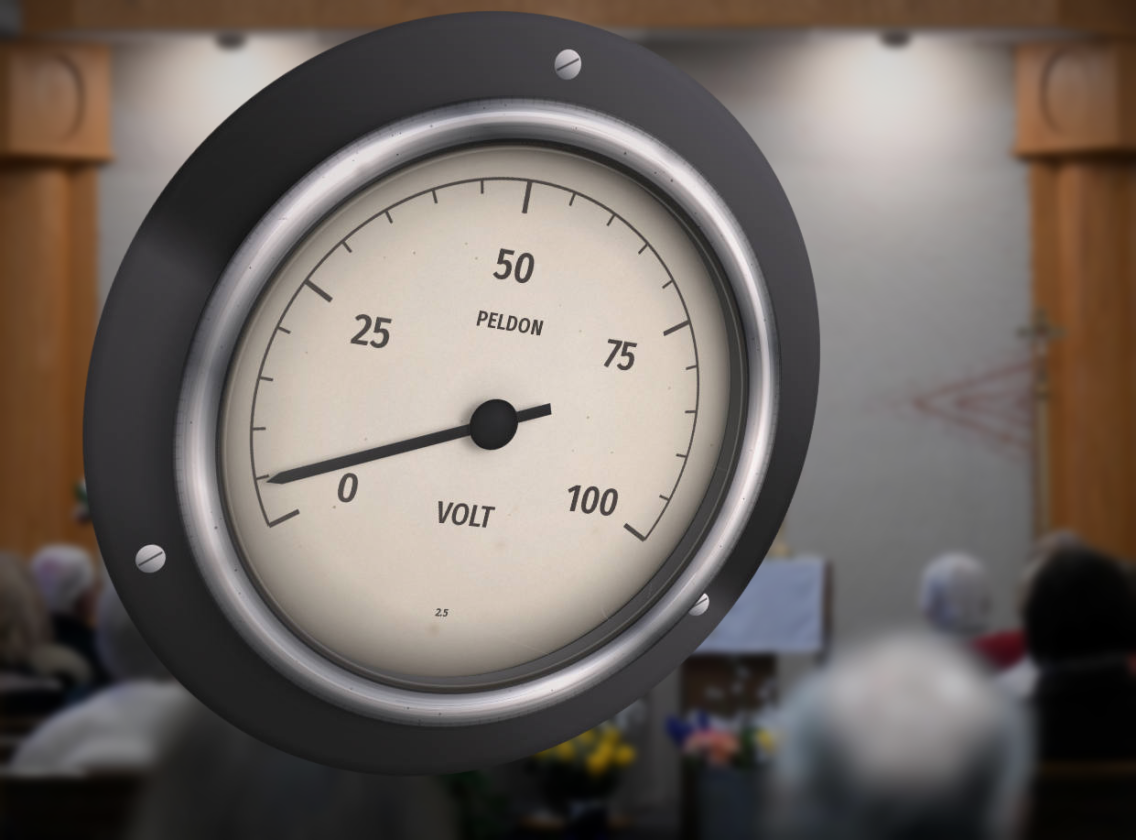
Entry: 5 V
